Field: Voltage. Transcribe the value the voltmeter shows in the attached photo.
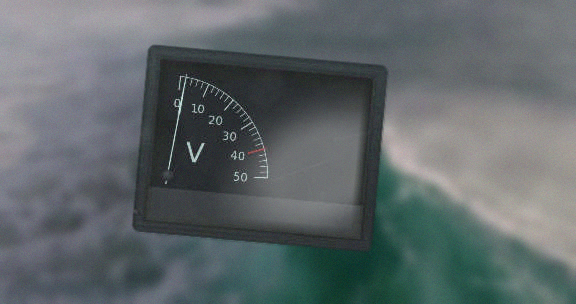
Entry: 2 V
